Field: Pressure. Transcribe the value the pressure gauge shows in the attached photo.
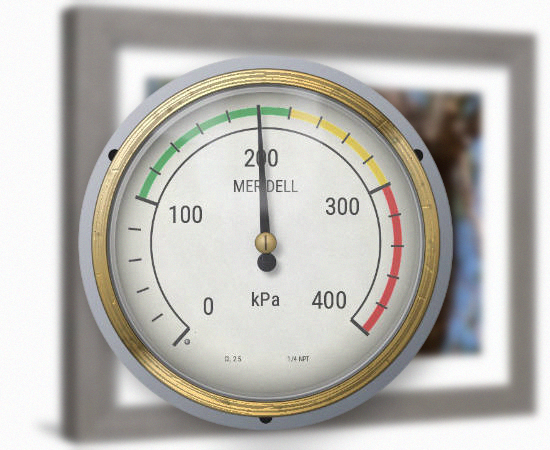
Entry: 200 kPa
